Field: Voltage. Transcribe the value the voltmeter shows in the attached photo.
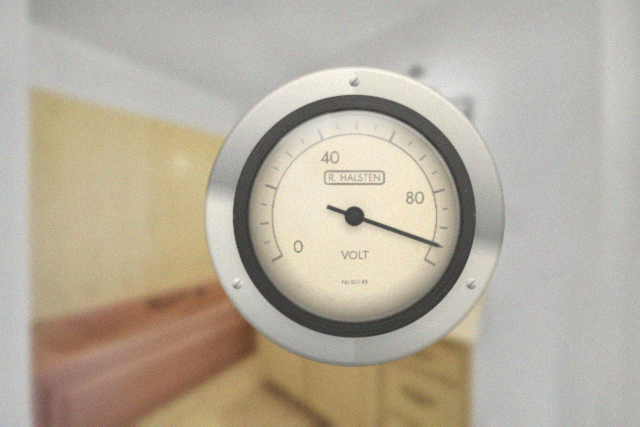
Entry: 95 V
